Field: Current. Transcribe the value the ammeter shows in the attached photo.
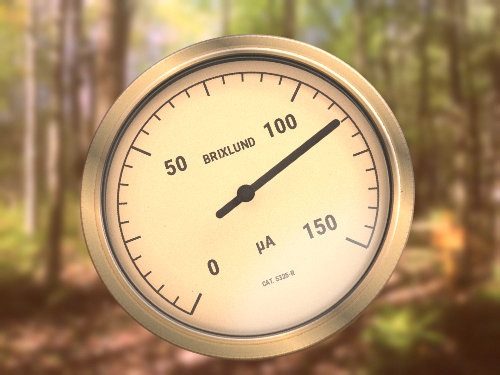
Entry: 115 µA
